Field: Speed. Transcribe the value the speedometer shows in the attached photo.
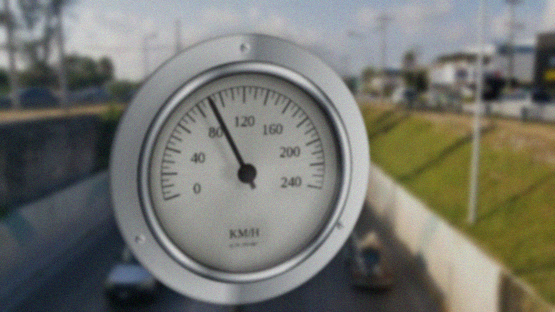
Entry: 90 km/h
